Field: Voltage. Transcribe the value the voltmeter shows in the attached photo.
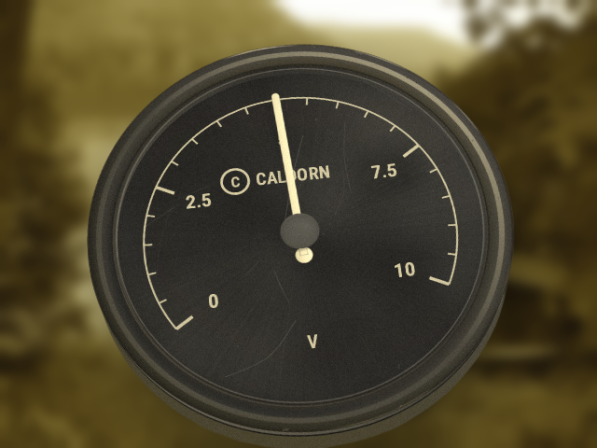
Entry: 5 V
